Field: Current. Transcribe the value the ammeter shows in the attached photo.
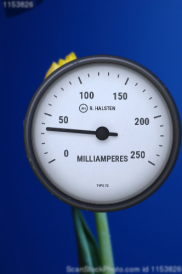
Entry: 35 mA
